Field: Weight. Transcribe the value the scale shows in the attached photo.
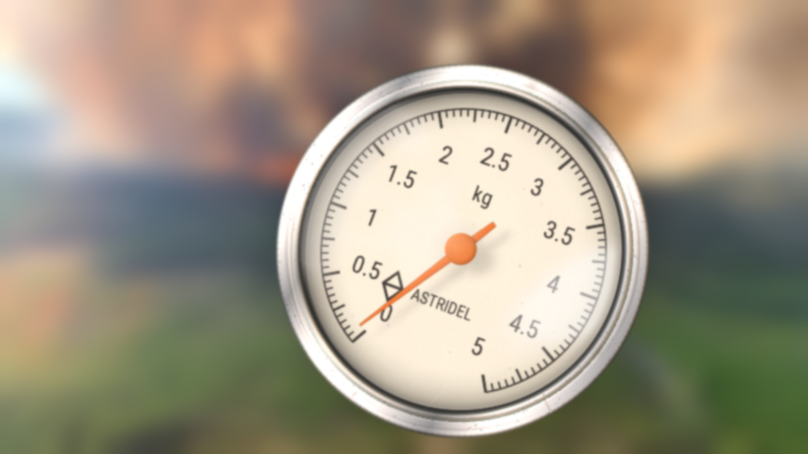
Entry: 0.05 kg
